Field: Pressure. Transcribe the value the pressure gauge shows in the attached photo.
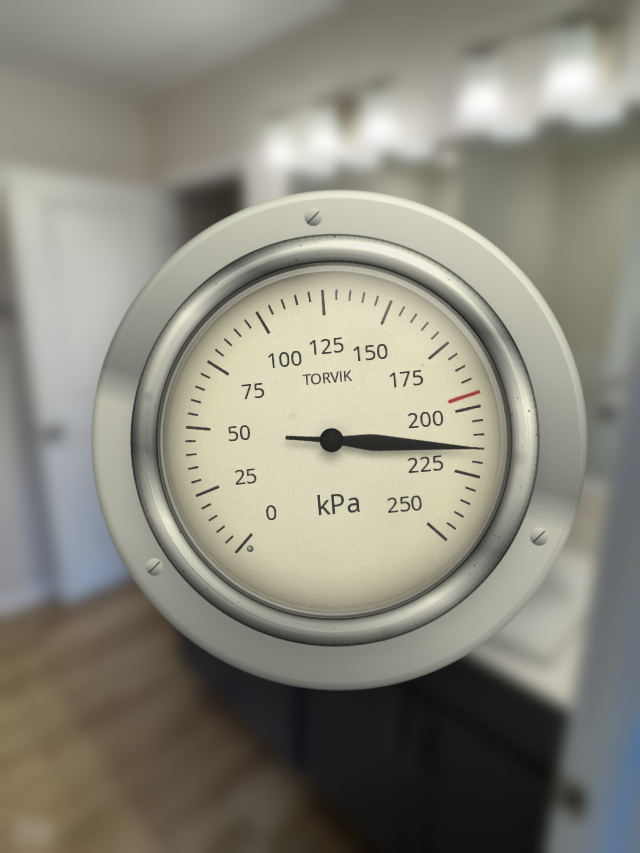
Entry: 215 kPa
